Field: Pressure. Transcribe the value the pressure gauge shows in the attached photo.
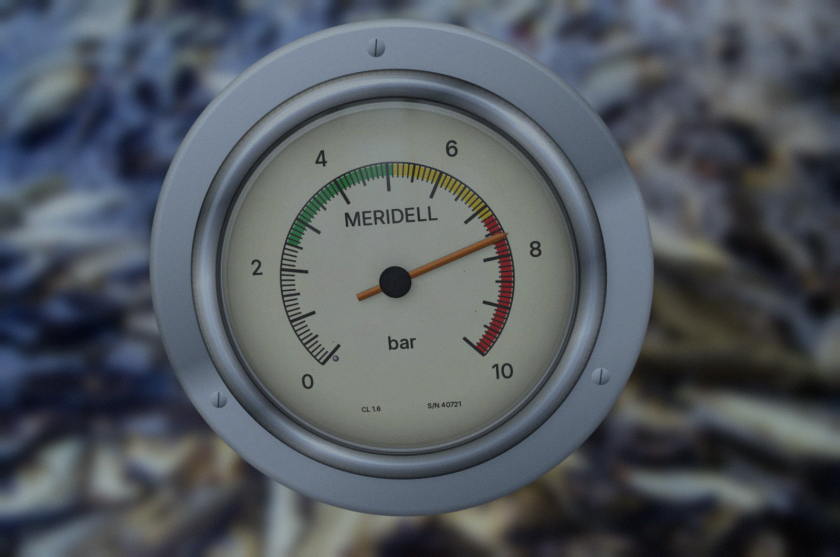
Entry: 7.6 bar
